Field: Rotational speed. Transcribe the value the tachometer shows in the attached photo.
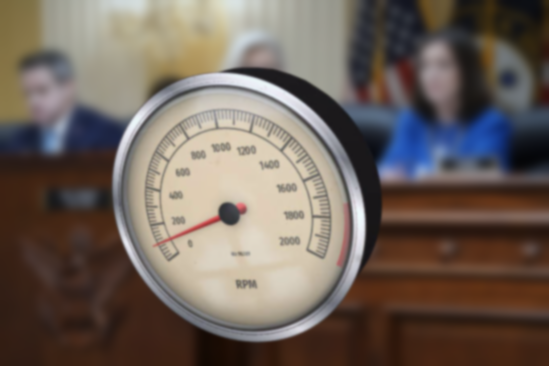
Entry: 100 rpm
